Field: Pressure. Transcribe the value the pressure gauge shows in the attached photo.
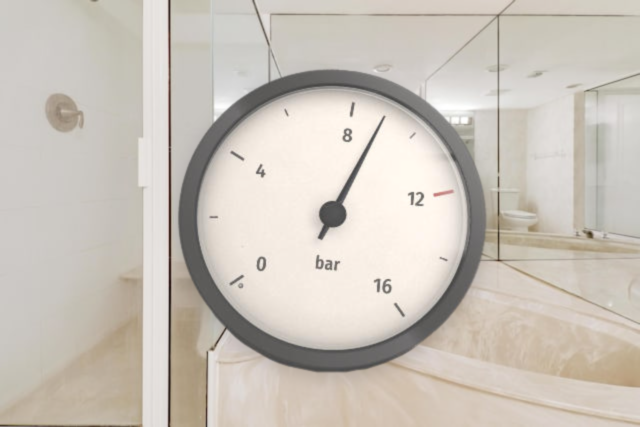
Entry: 9 bar
